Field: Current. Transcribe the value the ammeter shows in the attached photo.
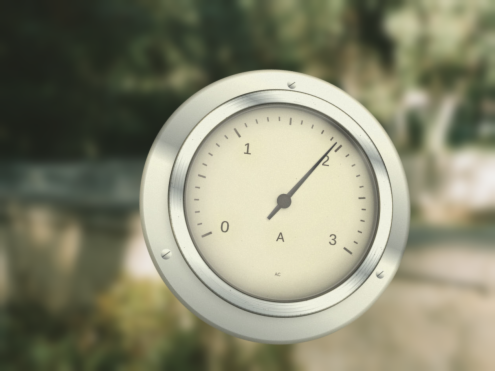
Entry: 1.95 A
